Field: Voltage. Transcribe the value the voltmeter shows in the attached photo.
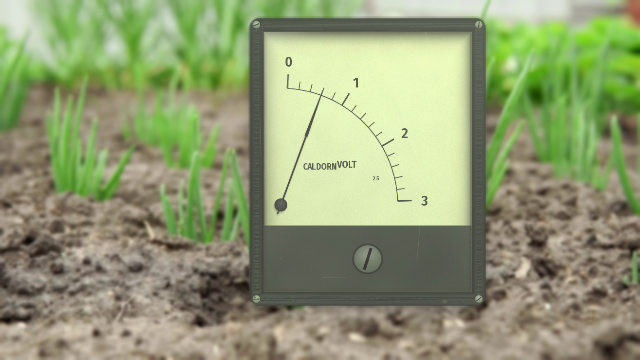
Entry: 0.6 V
